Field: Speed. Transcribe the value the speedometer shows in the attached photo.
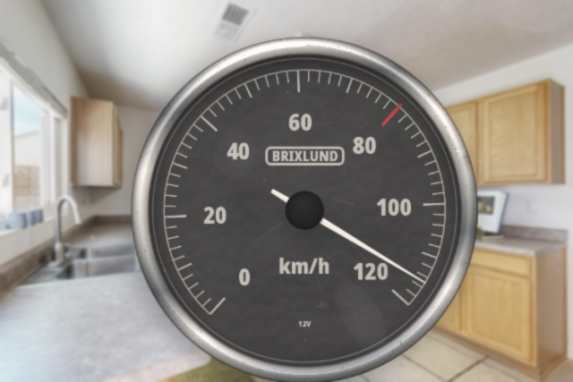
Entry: 115 km/h
